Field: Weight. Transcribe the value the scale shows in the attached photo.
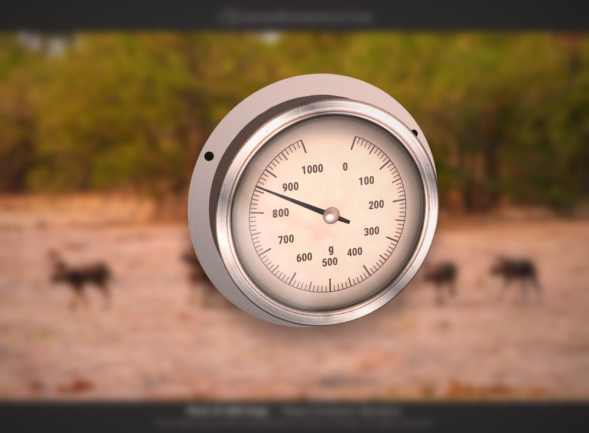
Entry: 860 g
